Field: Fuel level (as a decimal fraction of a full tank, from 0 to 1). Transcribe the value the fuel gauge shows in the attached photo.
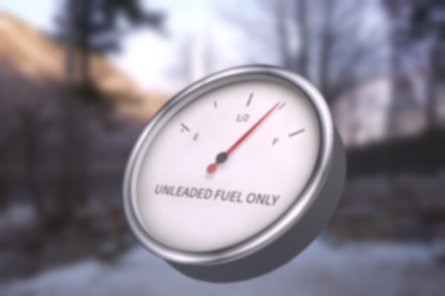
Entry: 0.75
